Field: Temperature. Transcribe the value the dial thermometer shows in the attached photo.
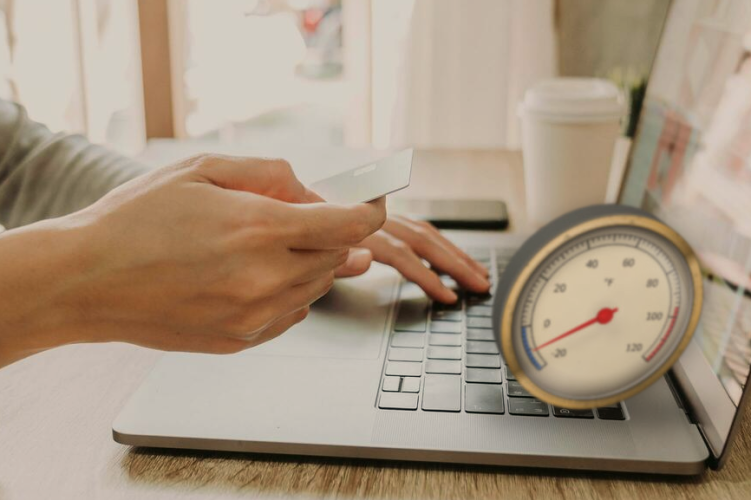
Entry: -10 °F
